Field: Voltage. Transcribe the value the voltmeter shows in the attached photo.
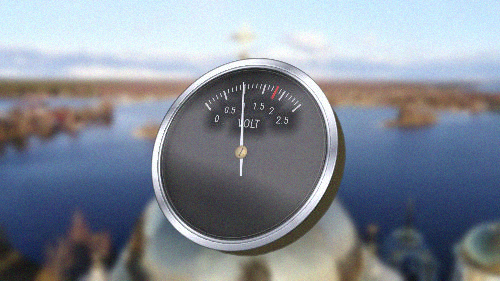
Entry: 1 V
